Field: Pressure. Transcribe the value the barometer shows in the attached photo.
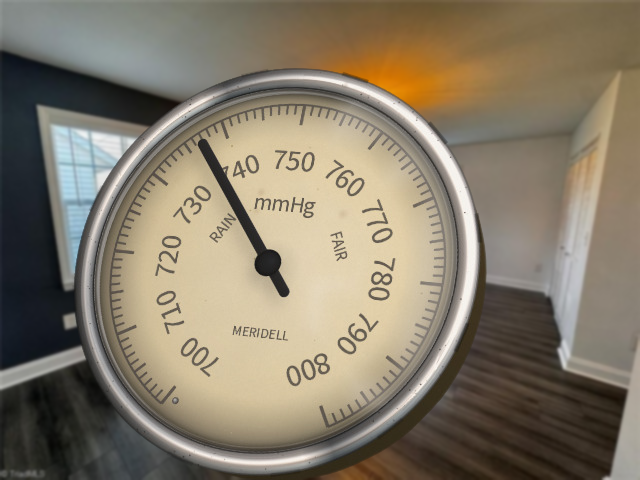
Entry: 737 mmHg
